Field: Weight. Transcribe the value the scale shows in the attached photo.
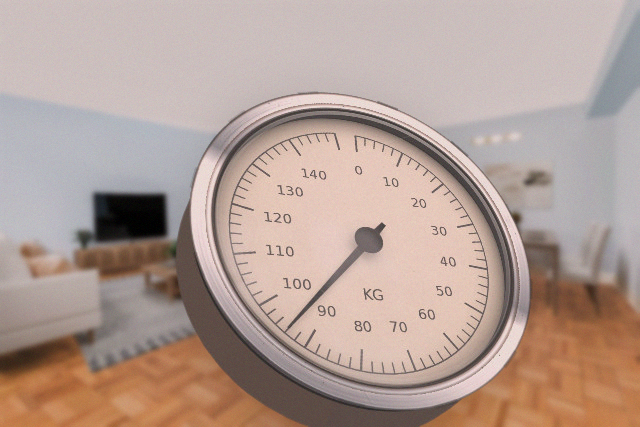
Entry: 94 kg
